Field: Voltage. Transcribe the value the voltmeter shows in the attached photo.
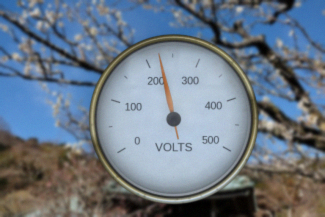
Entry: 225 V
